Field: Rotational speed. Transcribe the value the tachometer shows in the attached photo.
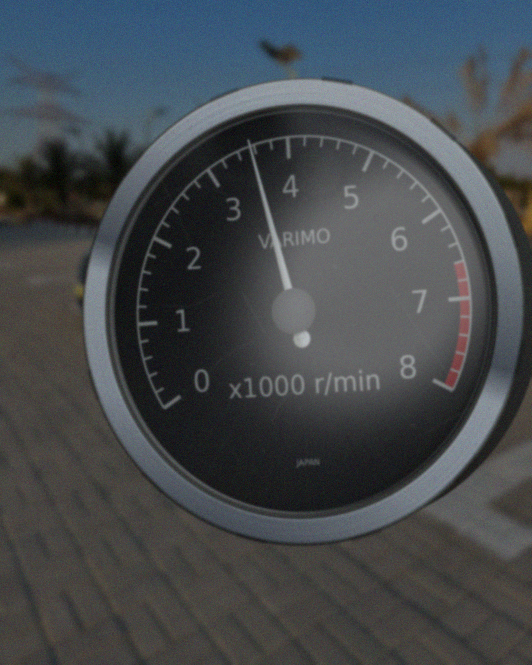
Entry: 3600 rpm
